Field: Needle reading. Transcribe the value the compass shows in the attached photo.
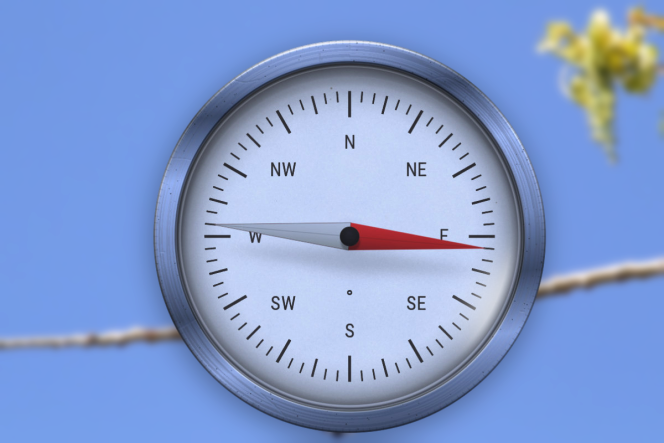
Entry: 95 °
